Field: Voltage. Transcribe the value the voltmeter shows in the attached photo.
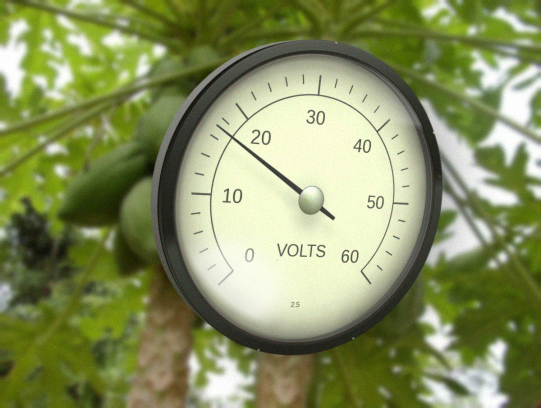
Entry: 17 V
